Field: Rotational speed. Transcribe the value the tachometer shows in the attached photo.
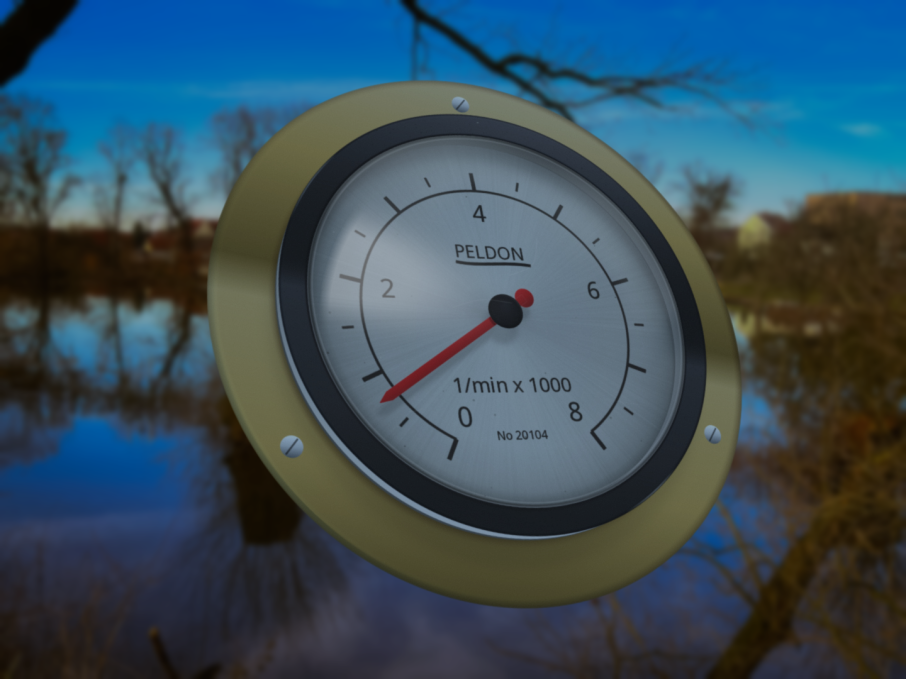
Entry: 750 rpm
